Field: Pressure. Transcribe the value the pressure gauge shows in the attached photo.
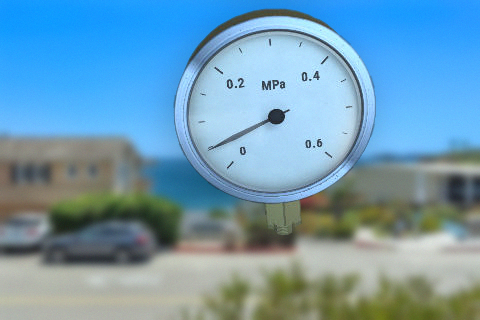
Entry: 0.05 MPa
